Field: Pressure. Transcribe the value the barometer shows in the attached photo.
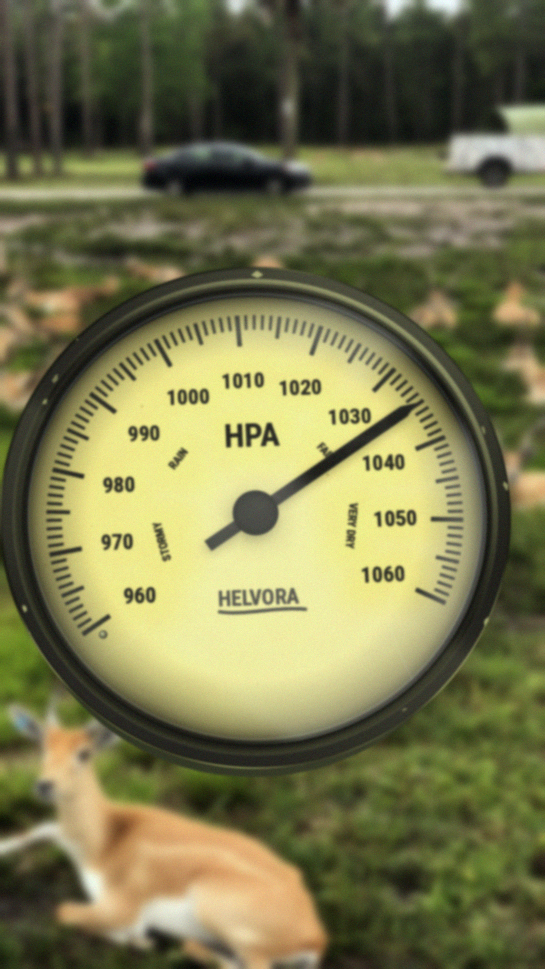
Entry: 1035 hPa
